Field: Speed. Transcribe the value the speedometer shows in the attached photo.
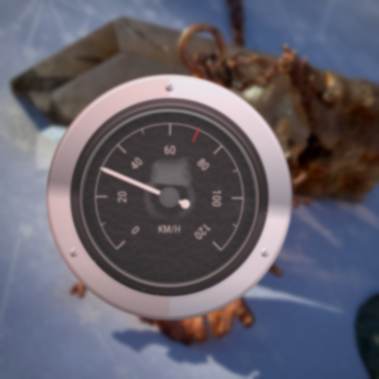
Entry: 30 km/h
